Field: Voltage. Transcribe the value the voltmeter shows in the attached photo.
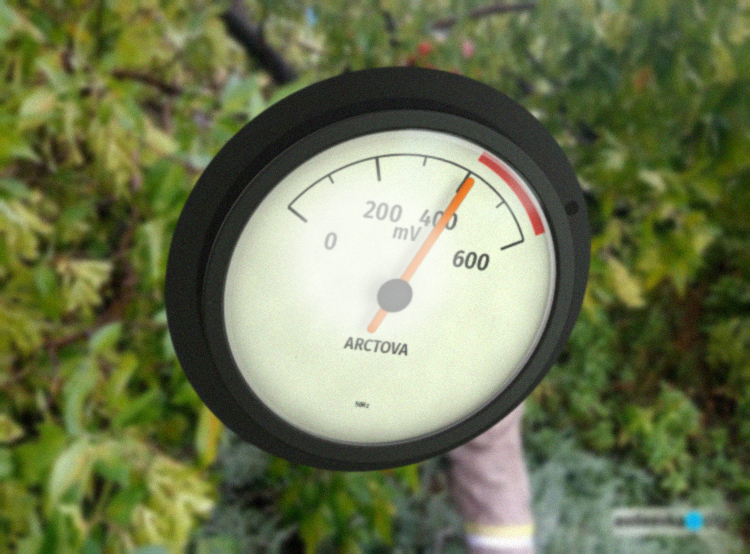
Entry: 400 mV
